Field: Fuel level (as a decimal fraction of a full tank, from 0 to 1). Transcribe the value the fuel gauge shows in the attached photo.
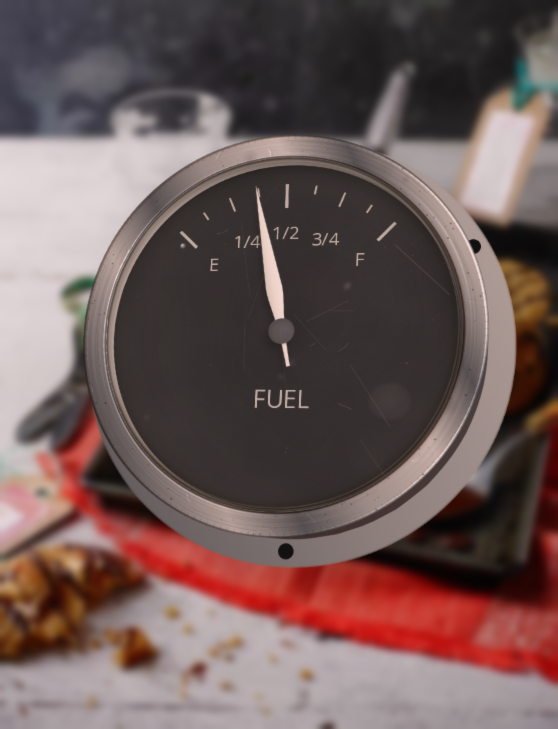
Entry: 0.375
